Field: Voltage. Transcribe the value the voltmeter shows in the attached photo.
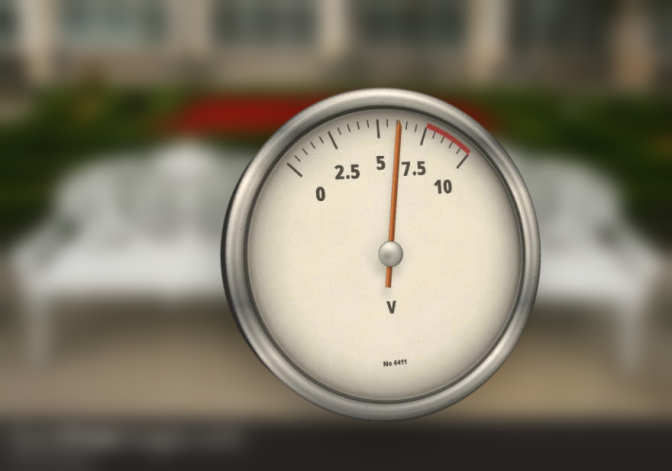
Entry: 6 V
